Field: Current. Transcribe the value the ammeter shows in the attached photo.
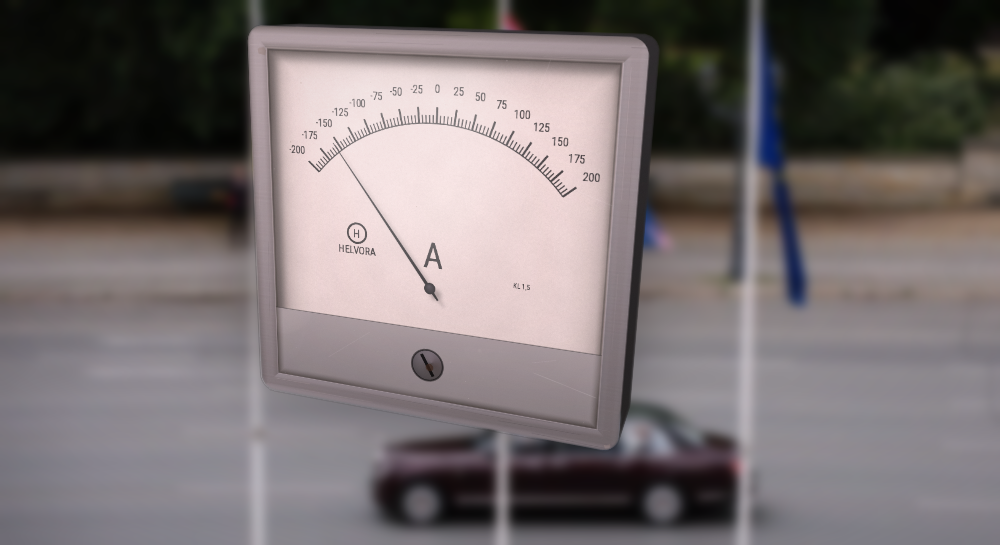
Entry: -150 A
